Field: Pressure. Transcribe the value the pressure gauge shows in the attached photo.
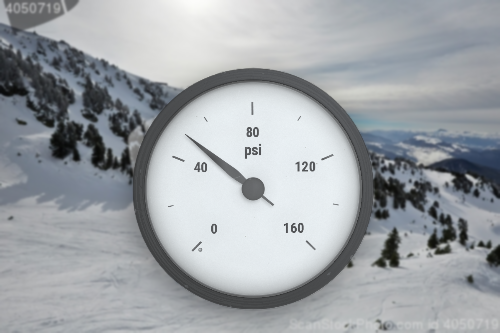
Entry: 50 psi
